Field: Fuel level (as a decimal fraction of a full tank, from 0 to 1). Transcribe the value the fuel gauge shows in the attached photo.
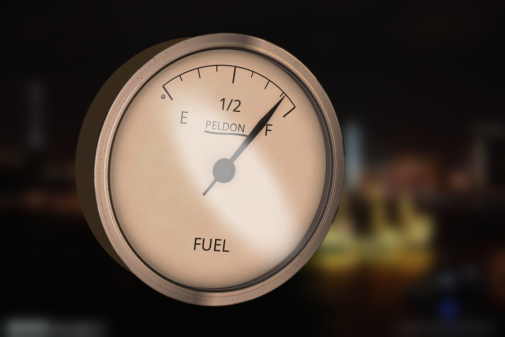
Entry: 0.875
